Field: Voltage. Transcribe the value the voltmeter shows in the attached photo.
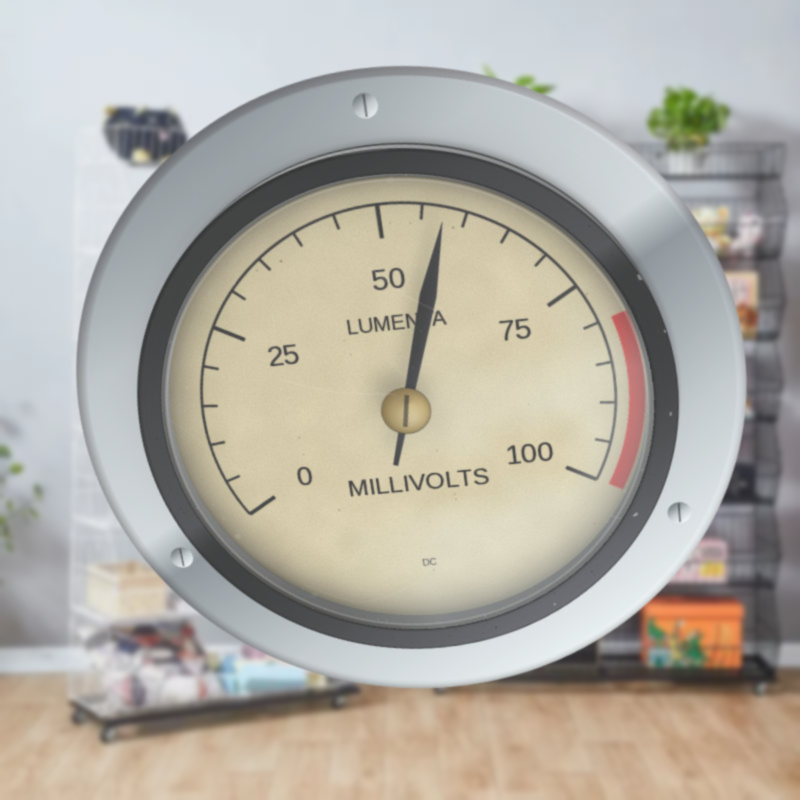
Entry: 57.5 mV
